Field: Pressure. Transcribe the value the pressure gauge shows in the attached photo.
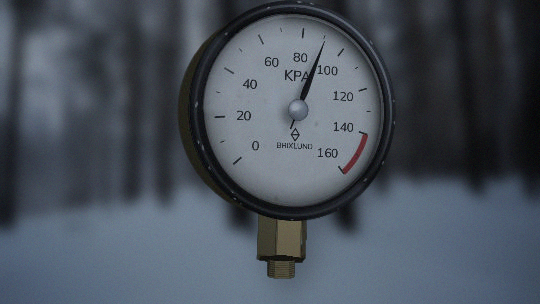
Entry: 90 kPa
